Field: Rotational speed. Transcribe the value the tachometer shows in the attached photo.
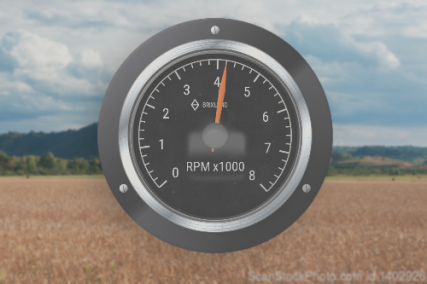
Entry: 4200 rpm
